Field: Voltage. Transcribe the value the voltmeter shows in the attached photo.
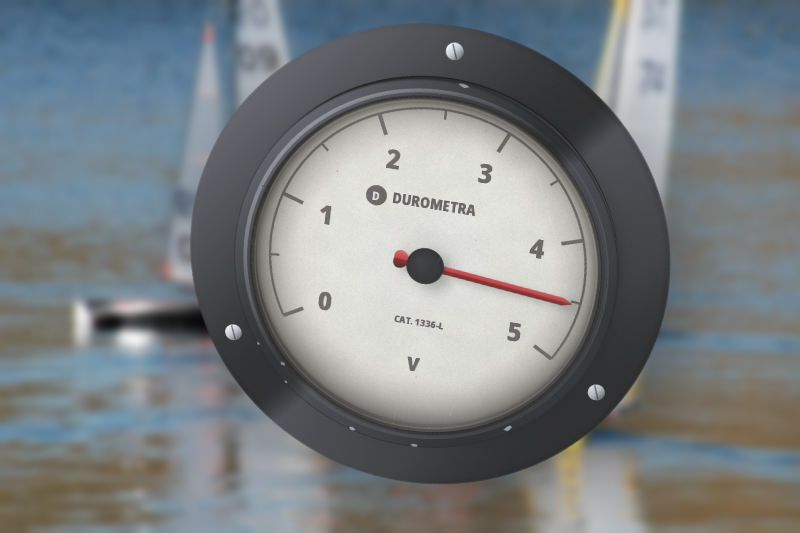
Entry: 4.5 V
